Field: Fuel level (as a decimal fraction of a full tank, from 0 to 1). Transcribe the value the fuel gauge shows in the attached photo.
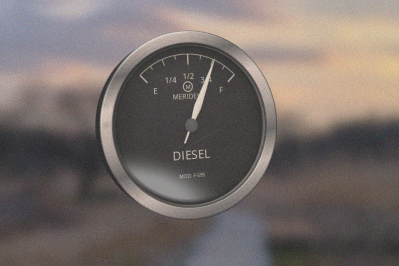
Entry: 0.75
